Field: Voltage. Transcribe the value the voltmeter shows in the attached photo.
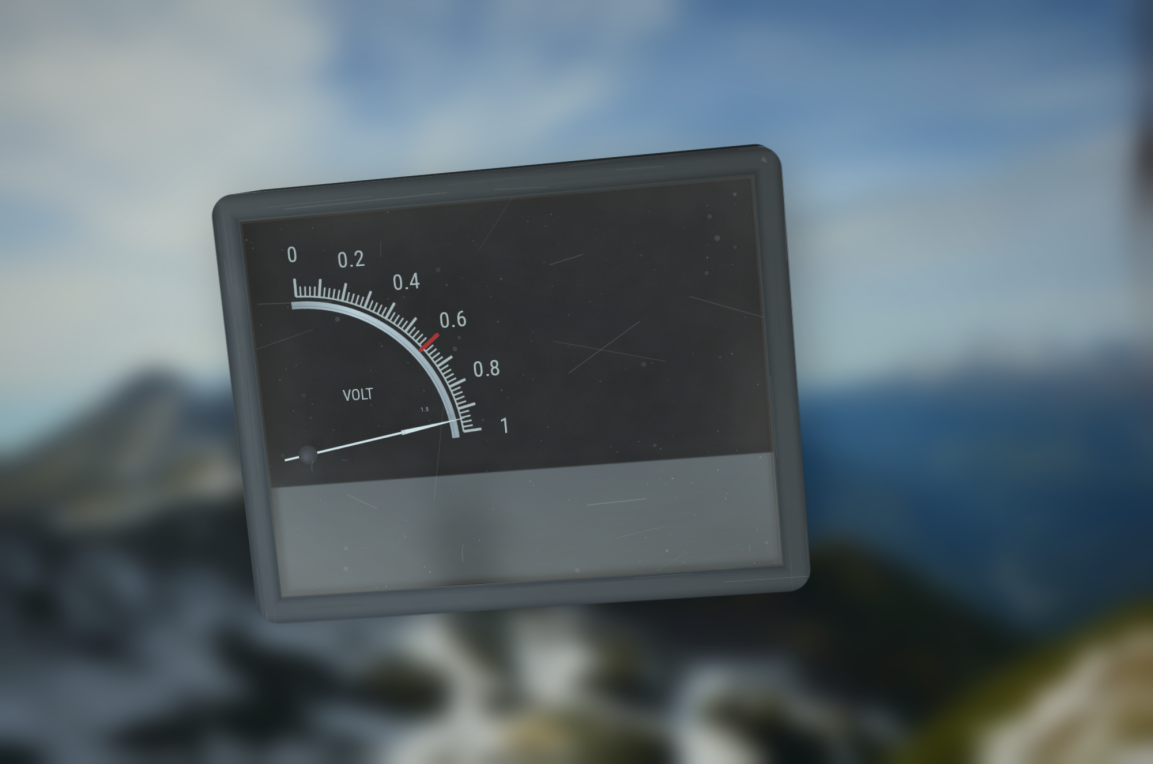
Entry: 0.94 V
